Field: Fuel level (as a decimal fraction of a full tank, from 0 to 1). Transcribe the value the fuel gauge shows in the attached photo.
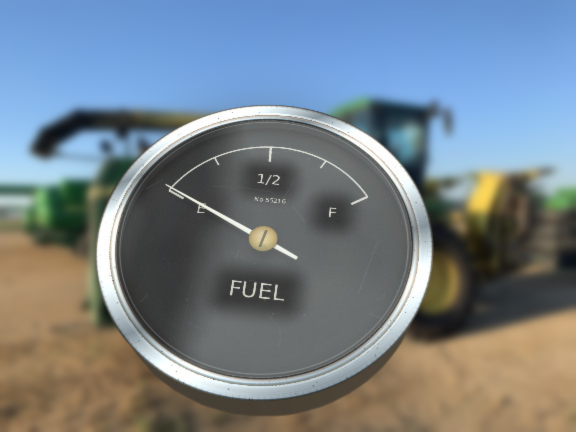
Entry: 0
